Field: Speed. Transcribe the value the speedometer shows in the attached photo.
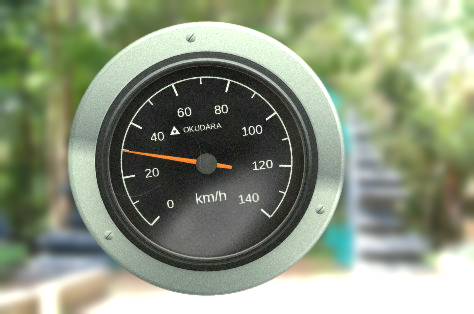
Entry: 30 km/h
